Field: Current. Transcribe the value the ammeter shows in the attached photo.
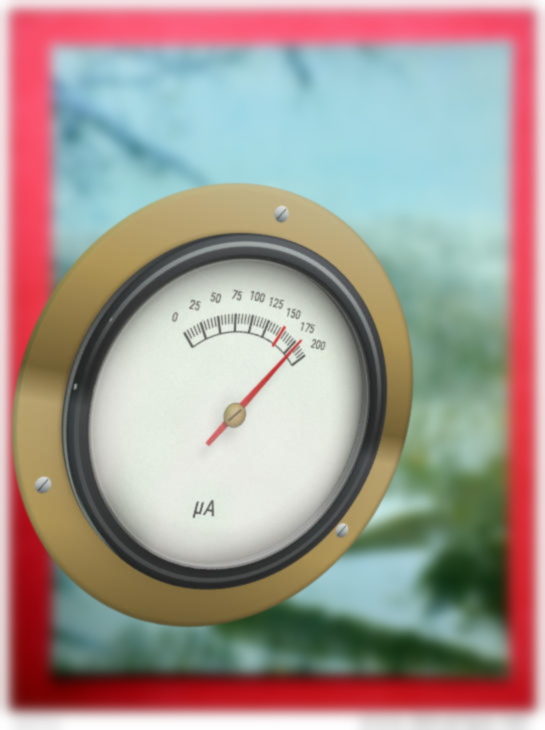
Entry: 175 µA
